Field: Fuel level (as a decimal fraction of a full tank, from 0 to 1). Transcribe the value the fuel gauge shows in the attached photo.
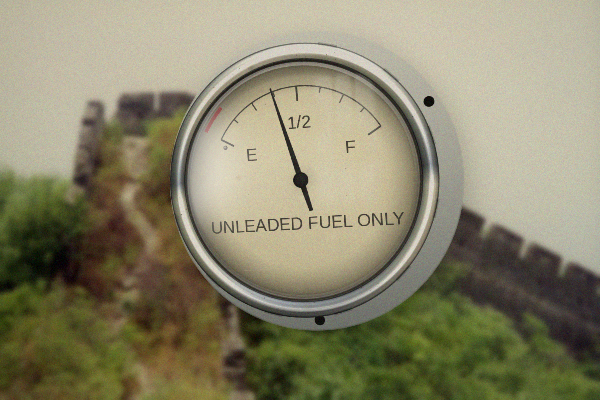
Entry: 0.375
